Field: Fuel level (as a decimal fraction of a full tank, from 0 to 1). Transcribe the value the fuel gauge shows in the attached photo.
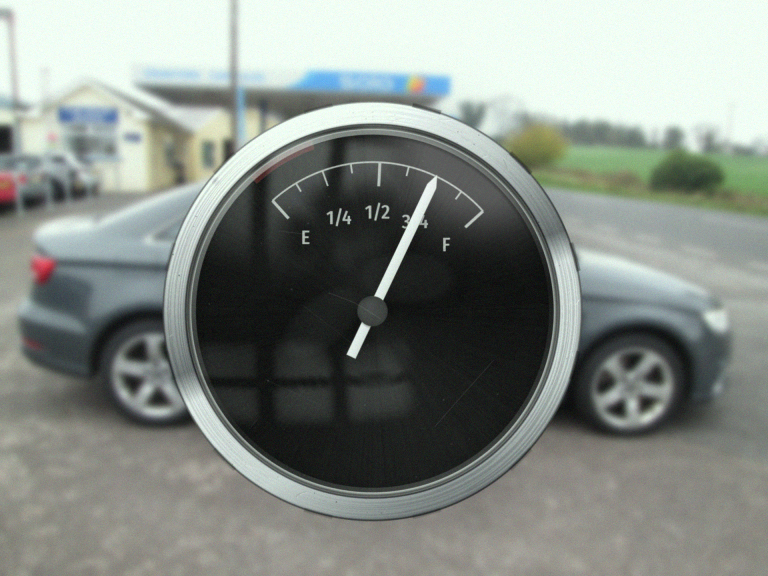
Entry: 0.75
